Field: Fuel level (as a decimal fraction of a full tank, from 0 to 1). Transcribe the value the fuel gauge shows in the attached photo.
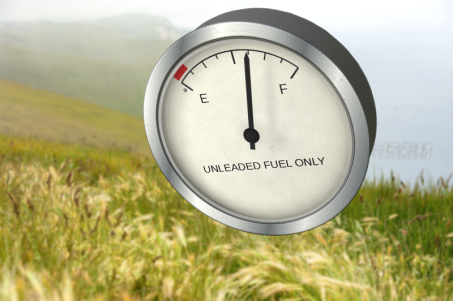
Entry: 0.625
